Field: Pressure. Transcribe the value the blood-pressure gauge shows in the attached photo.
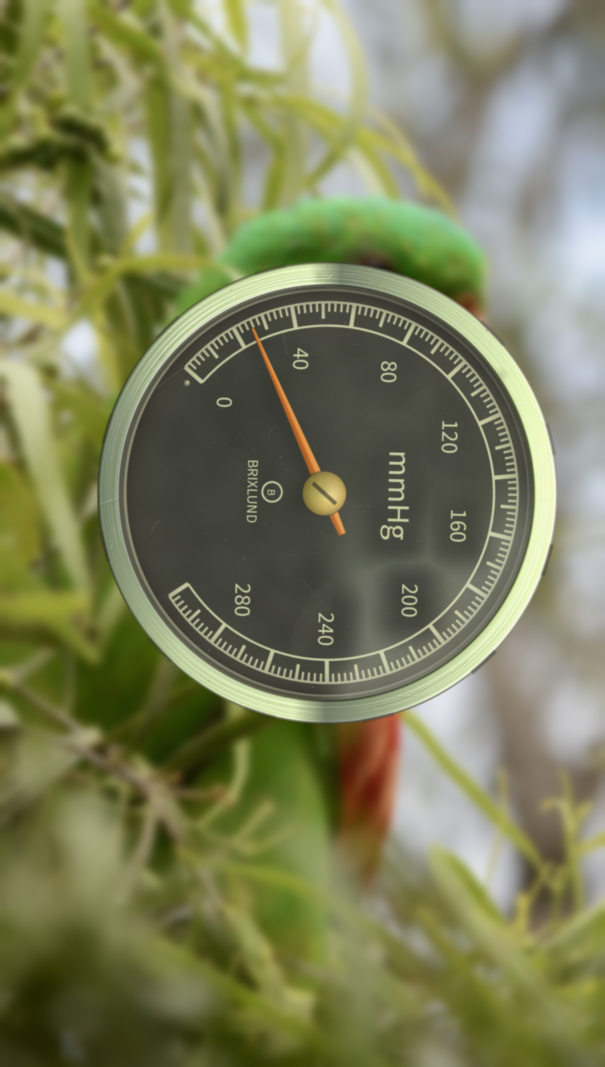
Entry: 26 mmHg
